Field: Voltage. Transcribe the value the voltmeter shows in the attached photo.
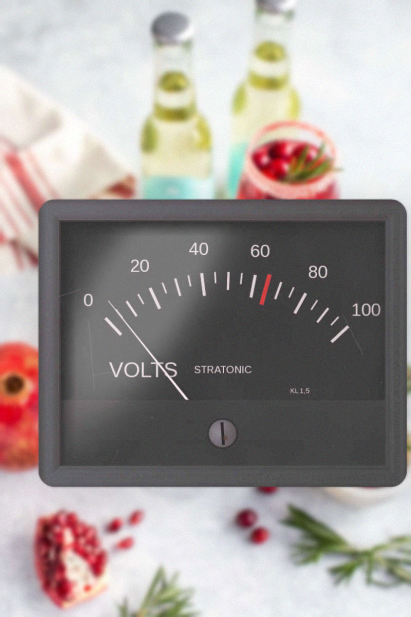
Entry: 5 V
